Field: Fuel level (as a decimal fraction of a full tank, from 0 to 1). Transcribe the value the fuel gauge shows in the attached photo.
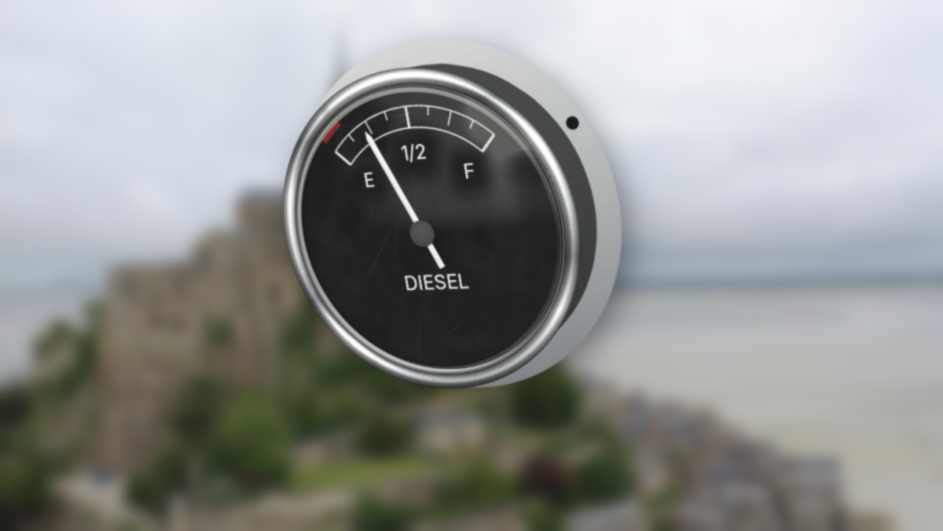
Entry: 0.25
